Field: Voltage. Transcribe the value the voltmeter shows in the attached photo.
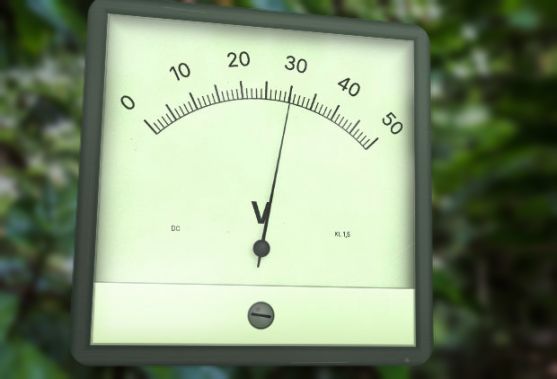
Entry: 30 V
